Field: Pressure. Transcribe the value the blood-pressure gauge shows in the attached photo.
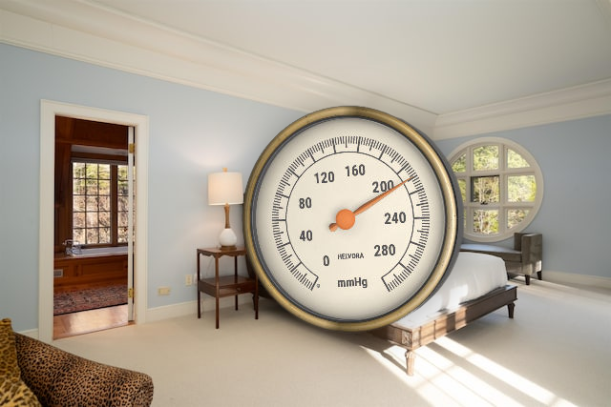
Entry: 210 mmHg
